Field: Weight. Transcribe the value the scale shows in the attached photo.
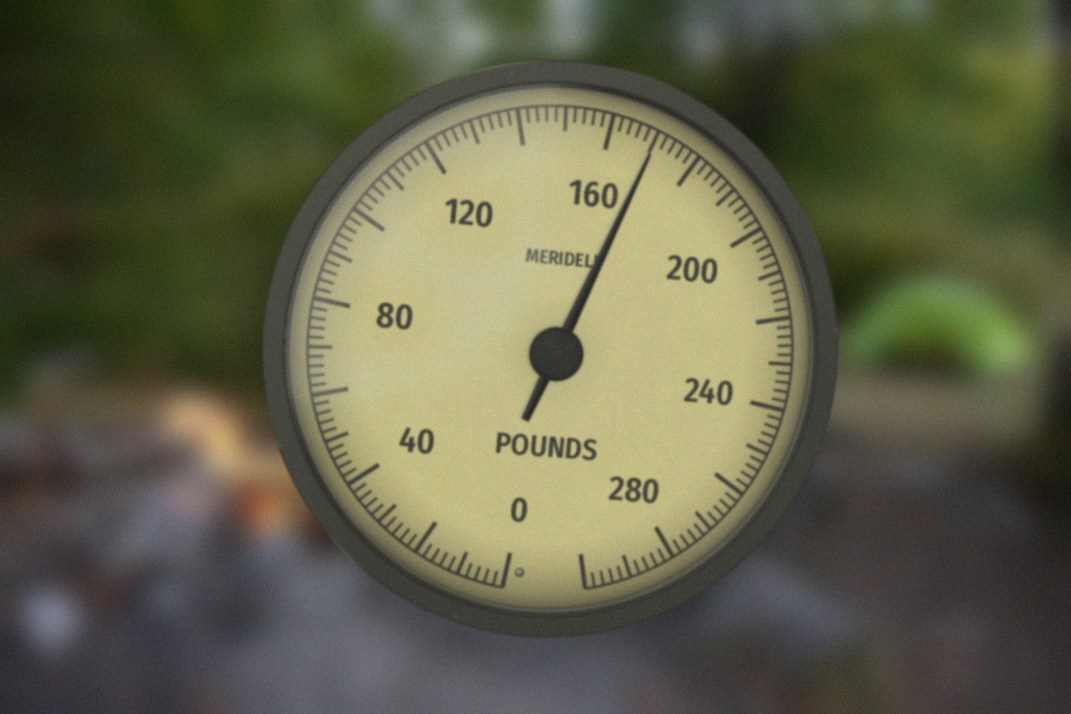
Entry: 170 lb
